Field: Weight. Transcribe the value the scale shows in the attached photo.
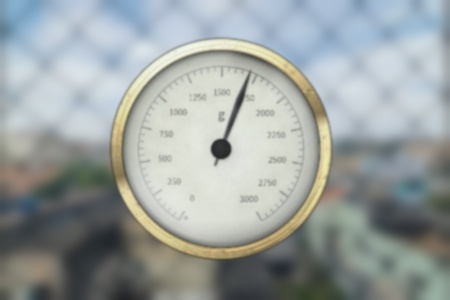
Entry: 1700 g
